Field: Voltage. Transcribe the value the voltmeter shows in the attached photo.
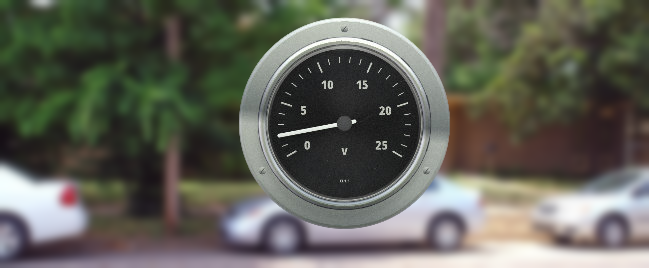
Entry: 2 V
